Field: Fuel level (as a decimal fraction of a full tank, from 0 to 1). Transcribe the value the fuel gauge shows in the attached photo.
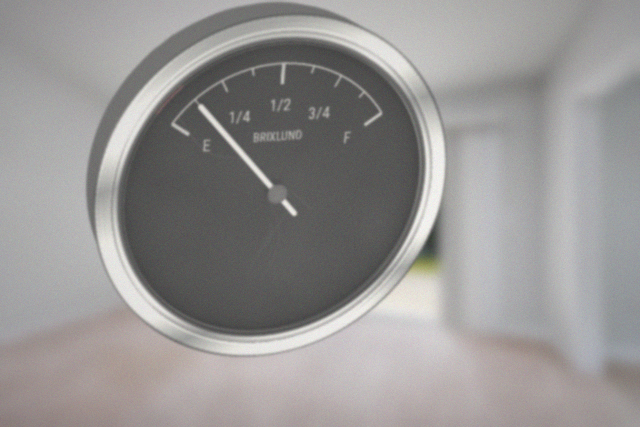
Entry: 0.125
